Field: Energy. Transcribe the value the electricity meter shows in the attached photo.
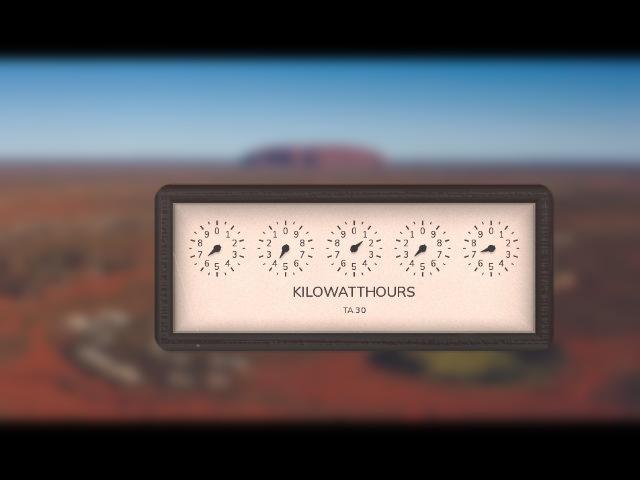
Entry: 64137 kWh
